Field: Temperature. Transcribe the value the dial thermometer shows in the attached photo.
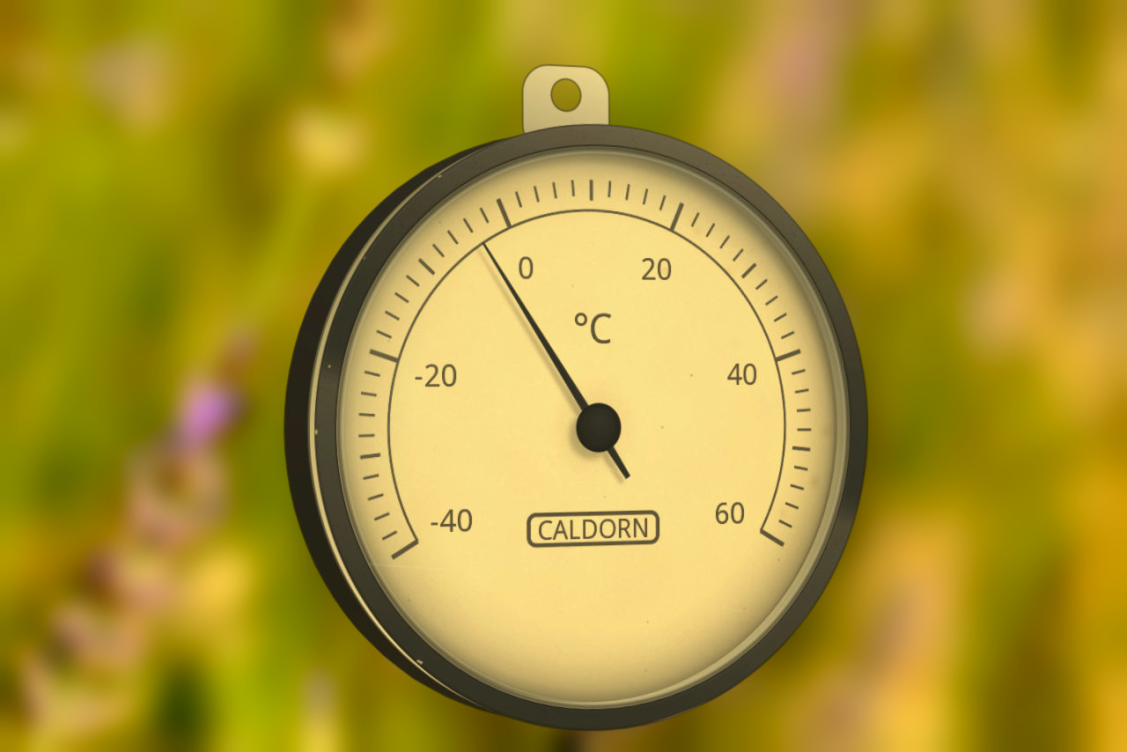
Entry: -4 °C
